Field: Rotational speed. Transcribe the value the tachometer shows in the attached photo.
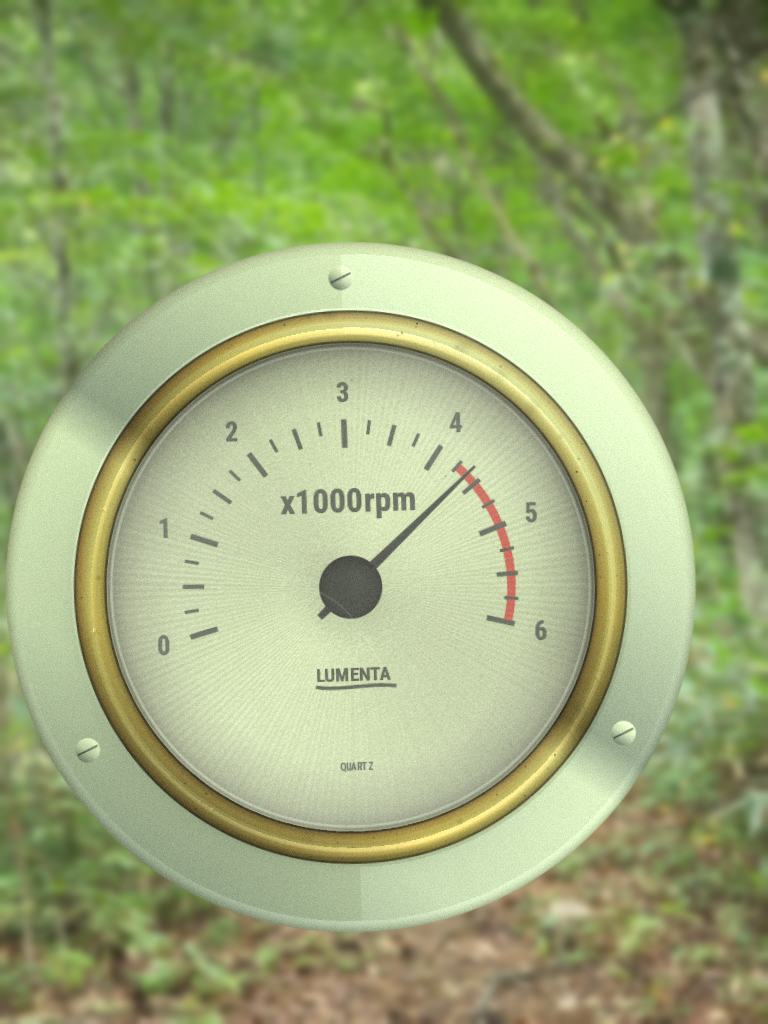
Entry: 4375 rpm
